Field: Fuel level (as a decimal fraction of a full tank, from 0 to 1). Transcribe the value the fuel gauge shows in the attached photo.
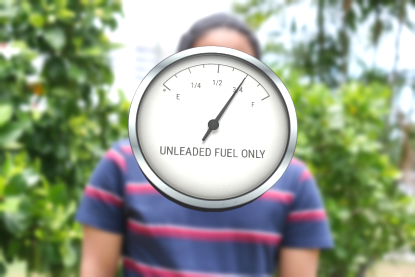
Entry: 0.75
